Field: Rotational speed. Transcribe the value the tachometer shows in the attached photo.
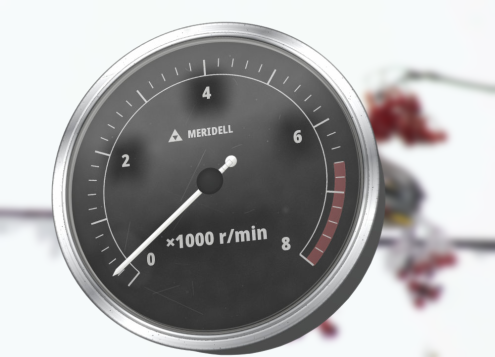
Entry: 200 rpm
